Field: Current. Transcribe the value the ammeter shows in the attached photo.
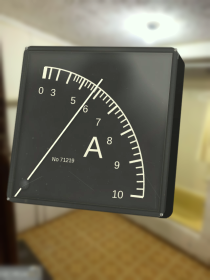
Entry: 5.8 A
